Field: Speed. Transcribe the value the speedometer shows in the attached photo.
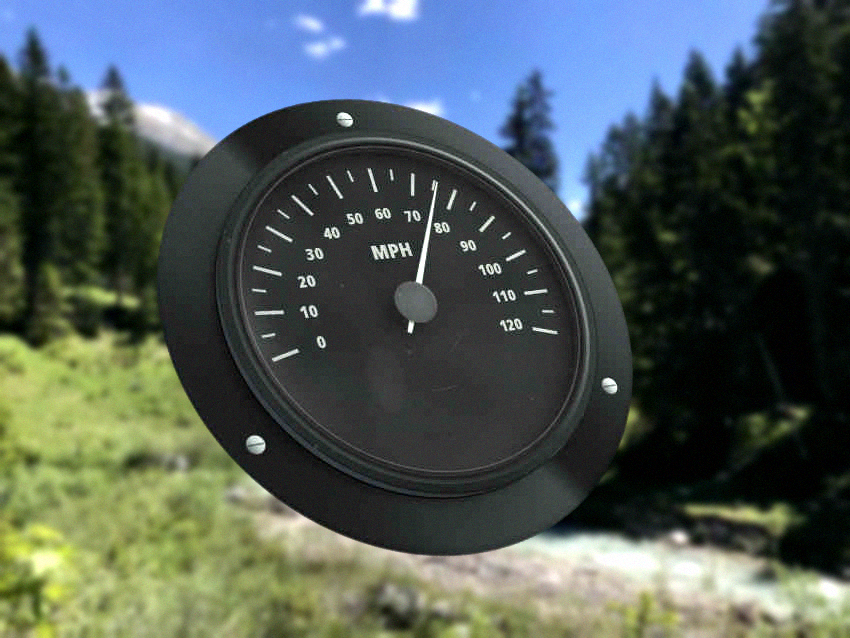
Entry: 75 mph
